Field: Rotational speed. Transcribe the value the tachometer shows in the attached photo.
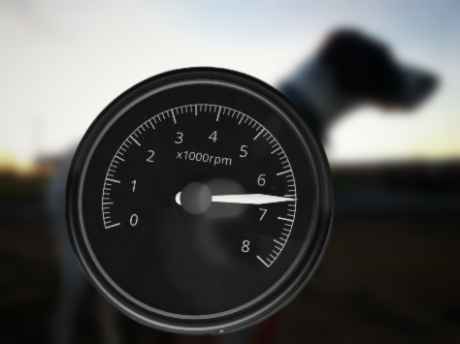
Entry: 6600 rpm
